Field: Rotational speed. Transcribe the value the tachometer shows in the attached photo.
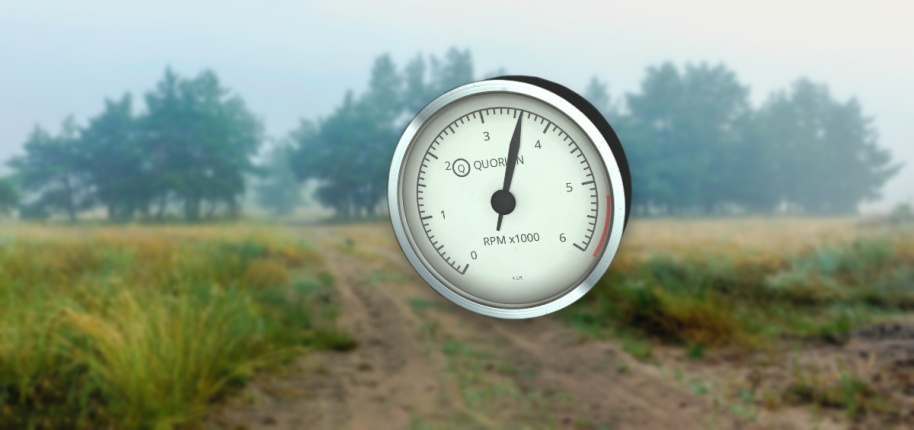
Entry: 3600 rpm
